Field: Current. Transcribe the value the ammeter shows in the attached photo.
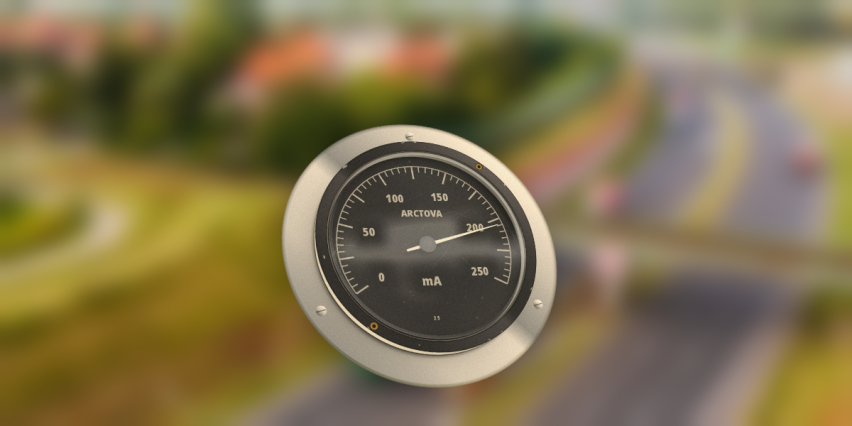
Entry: 205 mA
